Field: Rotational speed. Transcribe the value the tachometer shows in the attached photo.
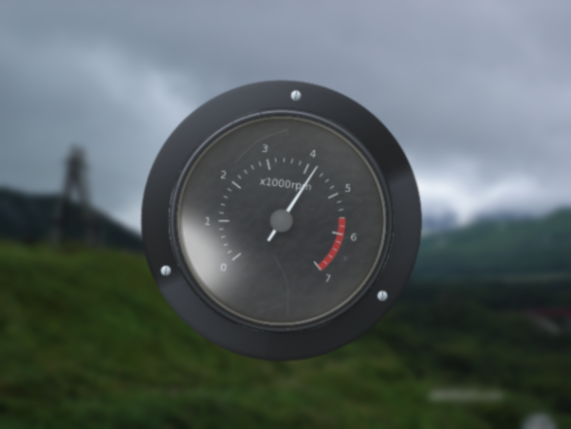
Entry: 4200 rpm
